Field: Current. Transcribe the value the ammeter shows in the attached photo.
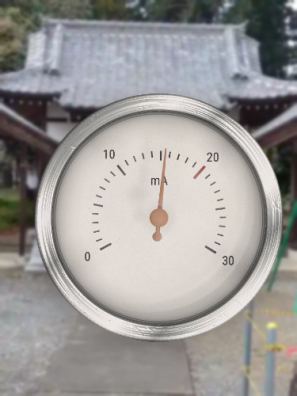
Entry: 15.5 mA
